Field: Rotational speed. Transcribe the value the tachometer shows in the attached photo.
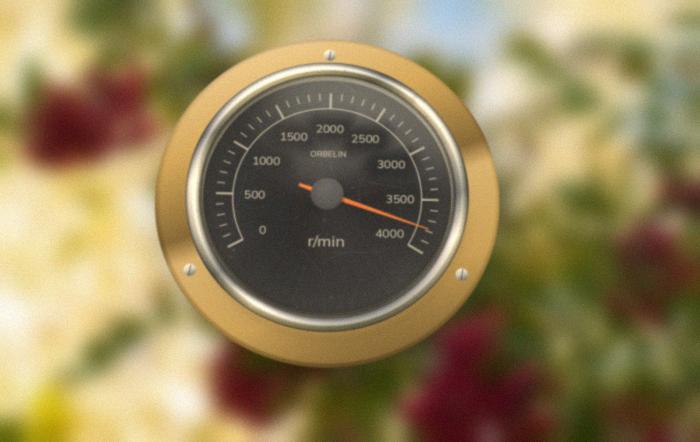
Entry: 3800 rpm
